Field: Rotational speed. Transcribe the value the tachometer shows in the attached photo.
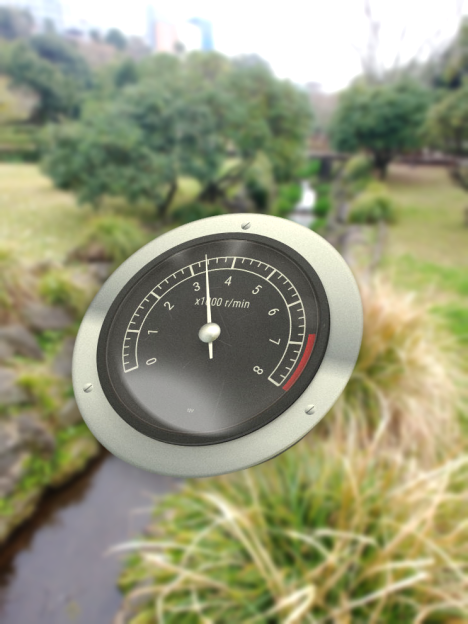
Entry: 3400 rpm
